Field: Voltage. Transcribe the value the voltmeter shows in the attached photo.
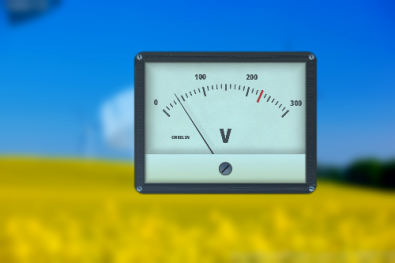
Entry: 40 V
